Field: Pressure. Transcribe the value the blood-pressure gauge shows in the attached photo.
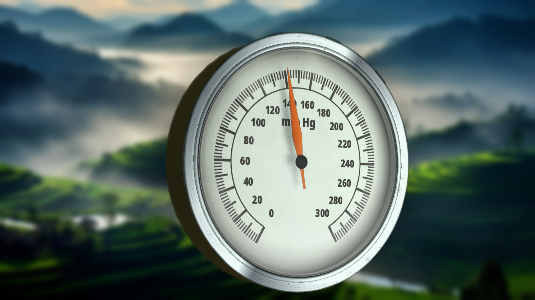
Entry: 140 mmHg
